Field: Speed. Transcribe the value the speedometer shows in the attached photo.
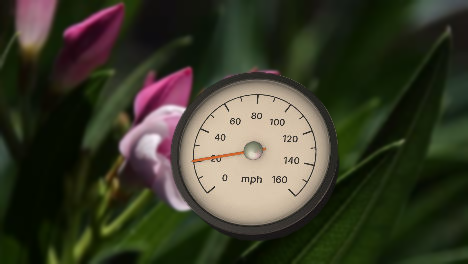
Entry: 20 mph
